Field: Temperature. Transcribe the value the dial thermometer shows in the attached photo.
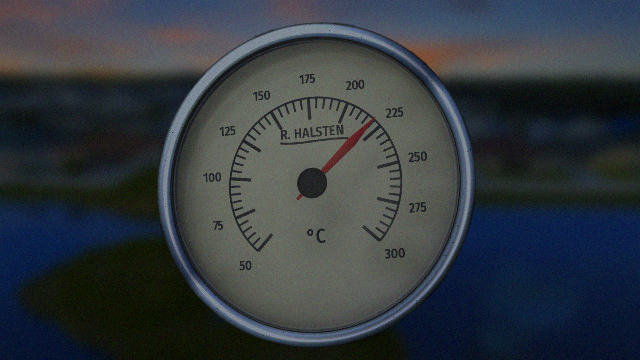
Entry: 220 °C
